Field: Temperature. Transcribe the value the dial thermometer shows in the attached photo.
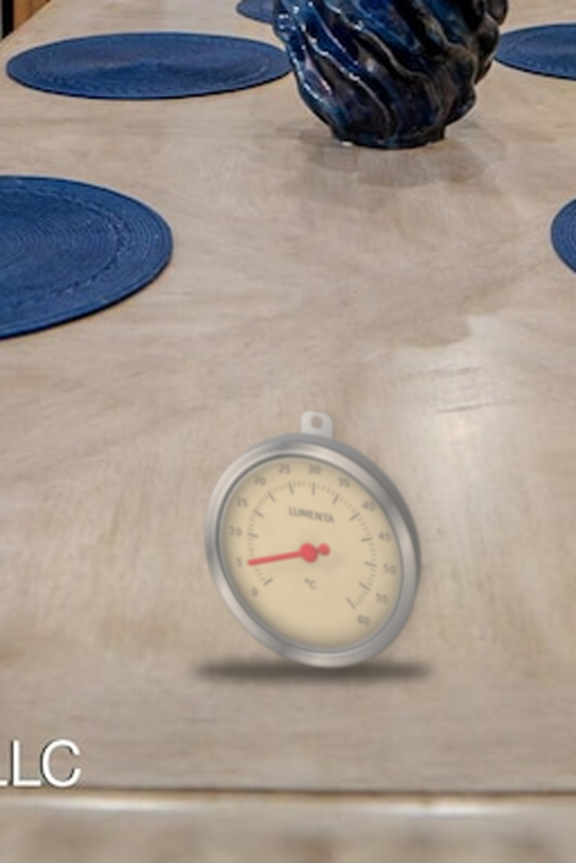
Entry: 5 °C
